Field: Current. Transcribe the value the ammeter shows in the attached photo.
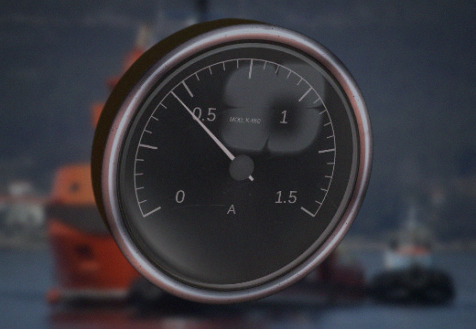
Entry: 0.45 A
